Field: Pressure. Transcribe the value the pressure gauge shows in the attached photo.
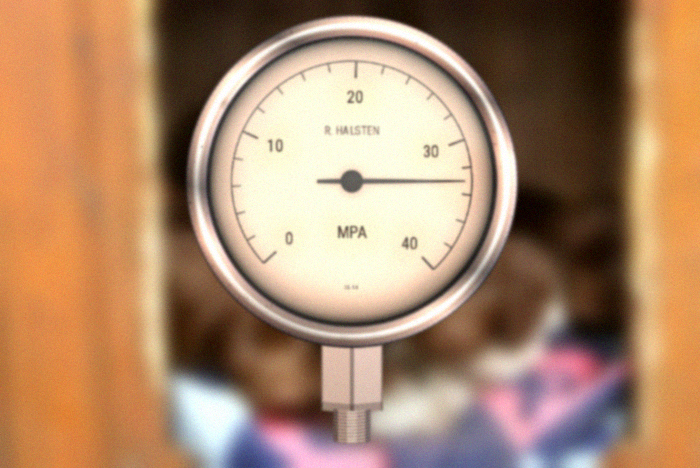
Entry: 33 MPa
